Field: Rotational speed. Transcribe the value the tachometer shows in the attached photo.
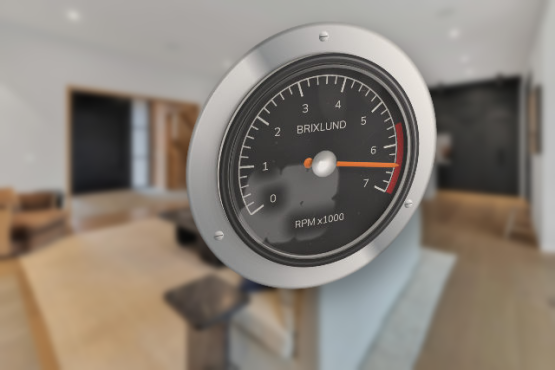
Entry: 6400 rpm
